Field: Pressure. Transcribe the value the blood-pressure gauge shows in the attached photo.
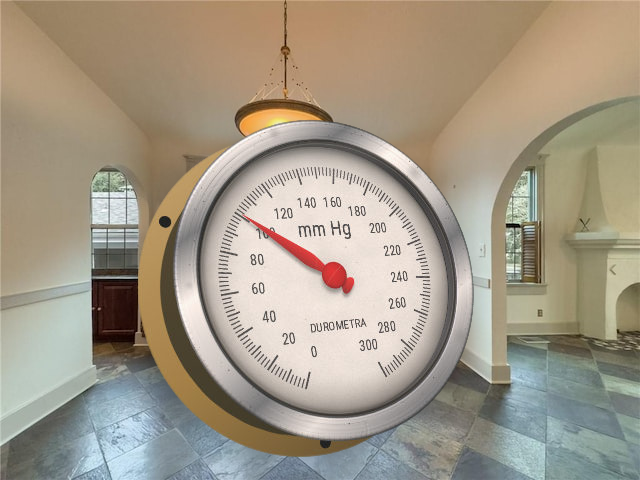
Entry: 100 mmHg
